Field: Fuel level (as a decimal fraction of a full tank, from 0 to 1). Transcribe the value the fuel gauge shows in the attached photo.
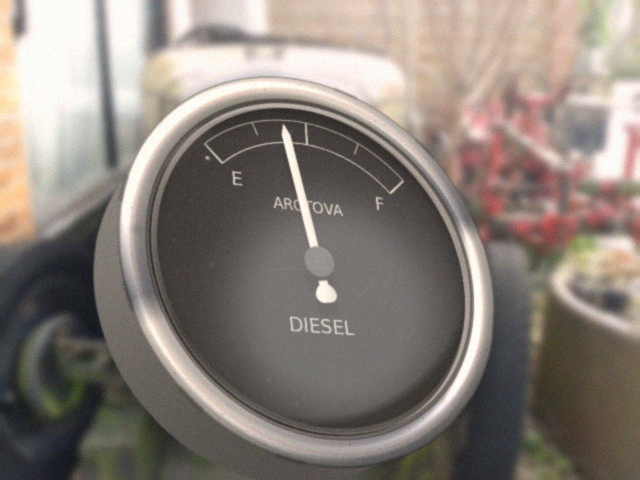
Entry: 0.375
